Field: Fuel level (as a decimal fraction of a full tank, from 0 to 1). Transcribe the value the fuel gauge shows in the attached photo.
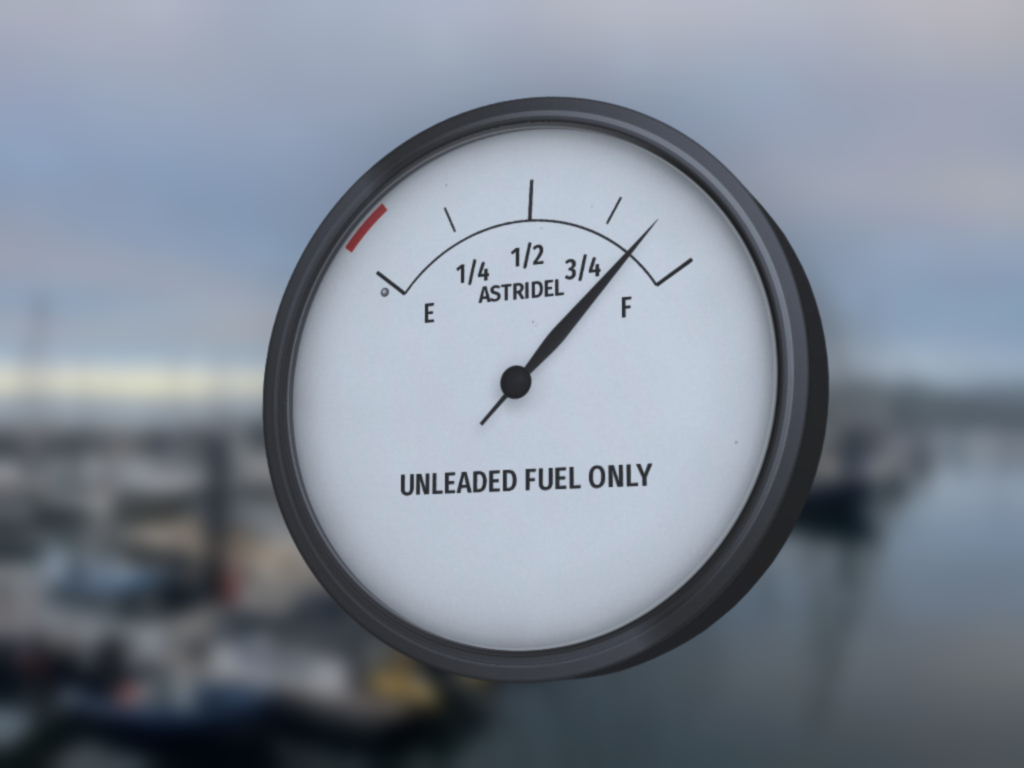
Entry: 0.875
